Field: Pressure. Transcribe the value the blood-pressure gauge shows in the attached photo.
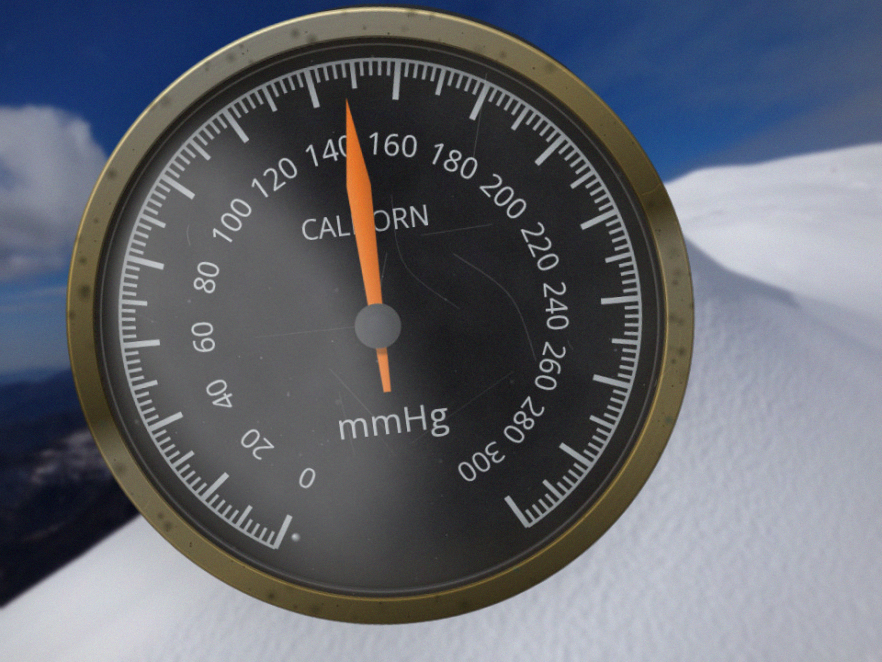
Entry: 148 mmHg
